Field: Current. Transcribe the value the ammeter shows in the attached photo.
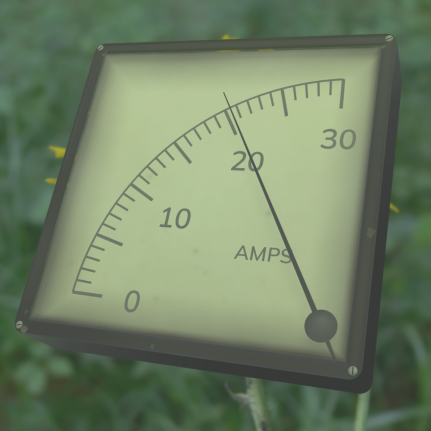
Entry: 20.5 A
